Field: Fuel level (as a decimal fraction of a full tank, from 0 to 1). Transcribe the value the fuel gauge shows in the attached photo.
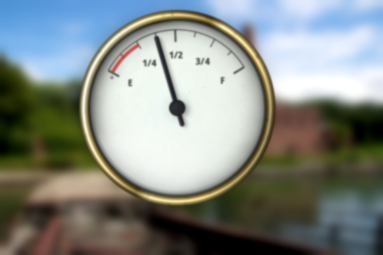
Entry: 0.375
